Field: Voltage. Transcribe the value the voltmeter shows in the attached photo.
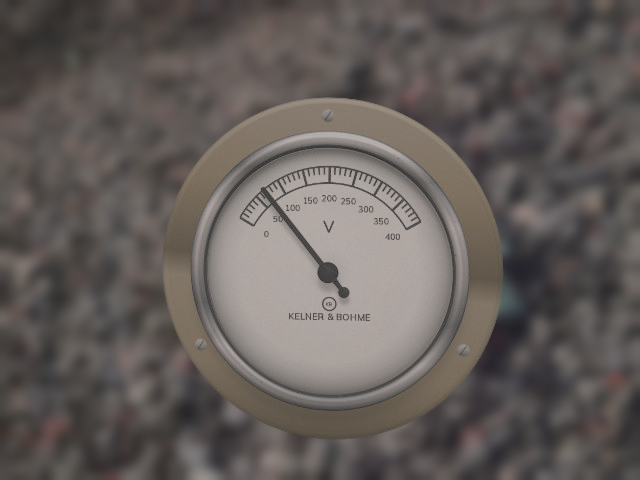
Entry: 70 V
